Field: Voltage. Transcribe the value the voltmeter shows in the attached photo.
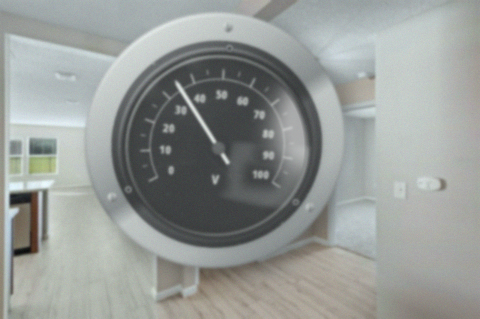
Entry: 35 V
